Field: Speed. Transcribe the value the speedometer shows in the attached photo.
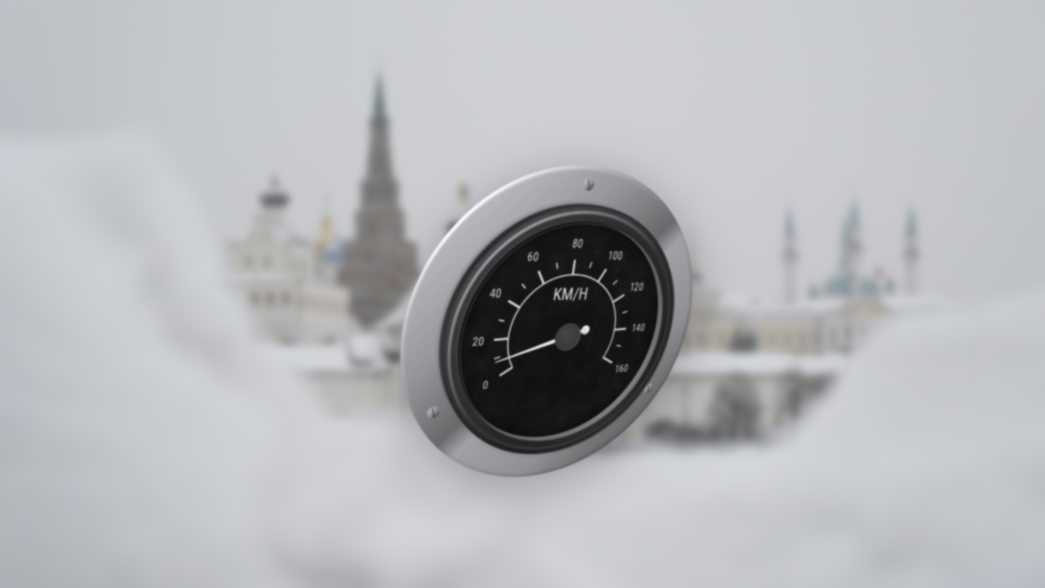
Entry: 10 km/h
